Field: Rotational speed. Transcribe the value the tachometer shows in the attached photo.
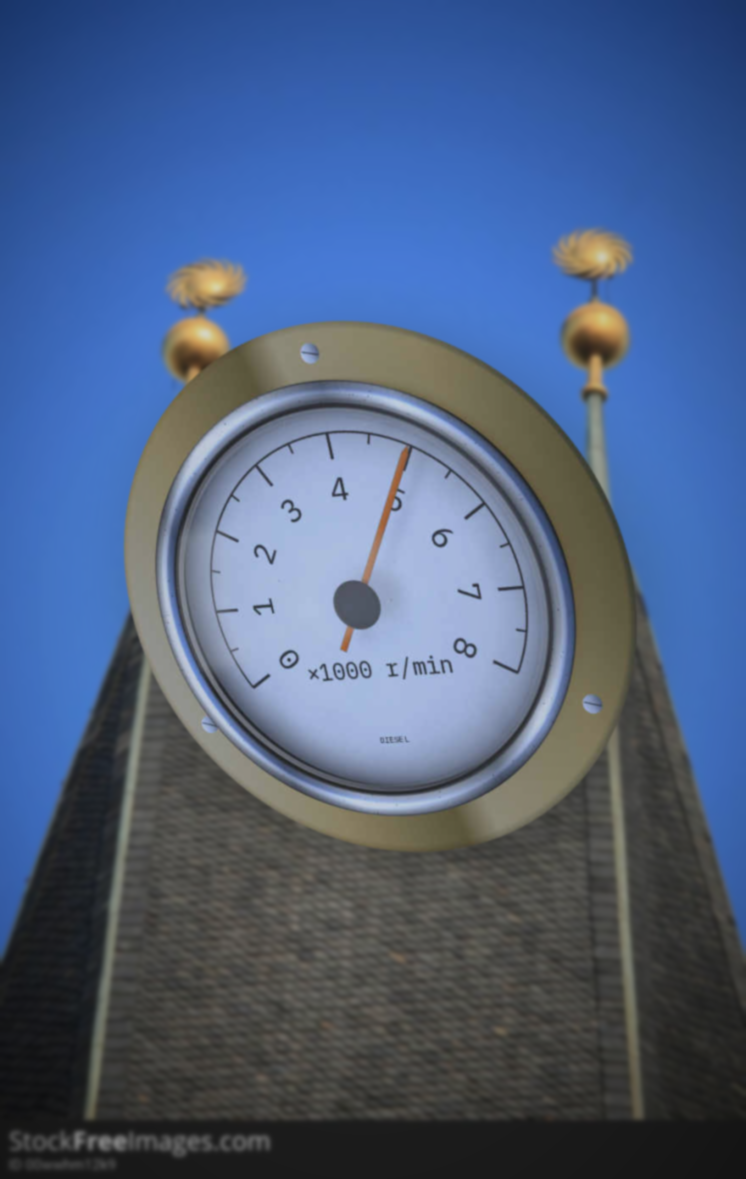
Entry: 5000 rpm
